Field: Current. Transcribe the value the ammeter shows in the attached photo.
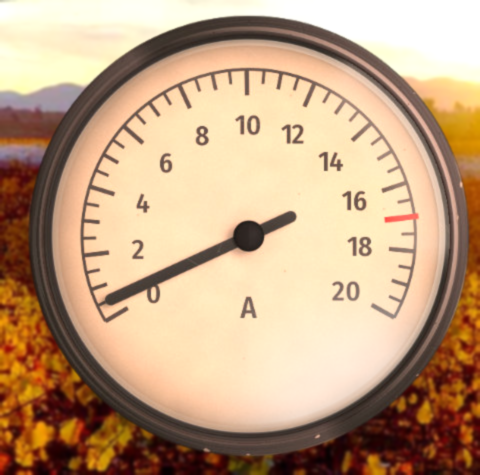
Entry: 0.5 A
